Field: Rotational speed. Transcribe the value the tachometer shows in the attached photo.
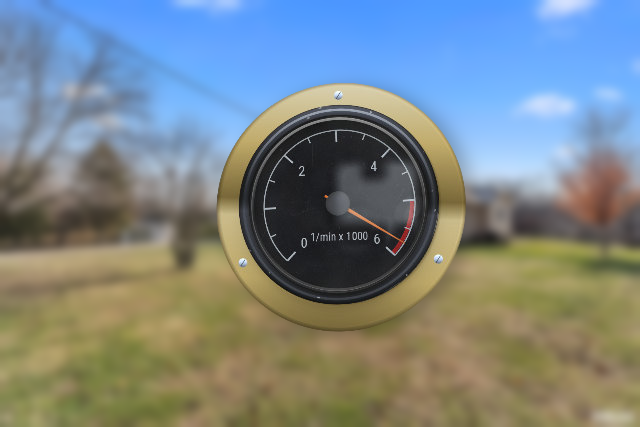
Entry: 5750 rpm
